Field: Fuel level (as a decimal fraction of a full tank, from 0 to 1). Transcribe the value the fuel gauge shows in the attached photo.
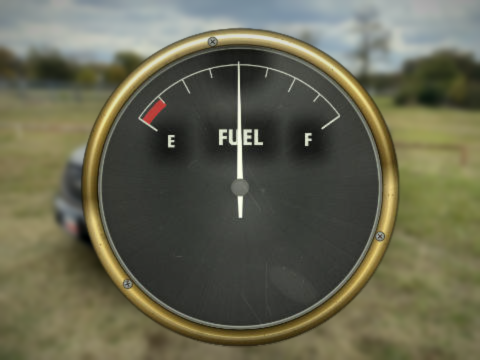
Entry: 0.5
